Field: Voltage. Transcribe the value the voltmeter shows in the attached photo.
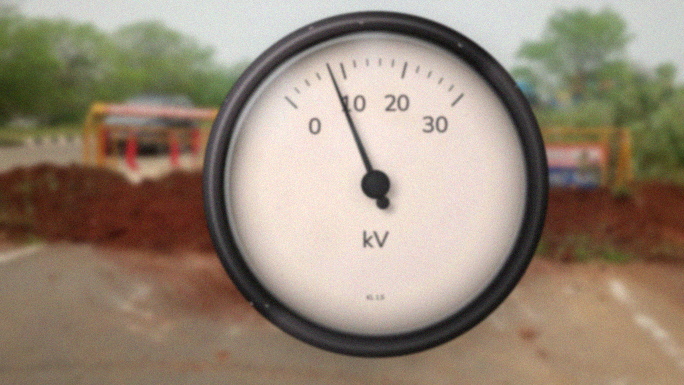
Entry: 8 kV
